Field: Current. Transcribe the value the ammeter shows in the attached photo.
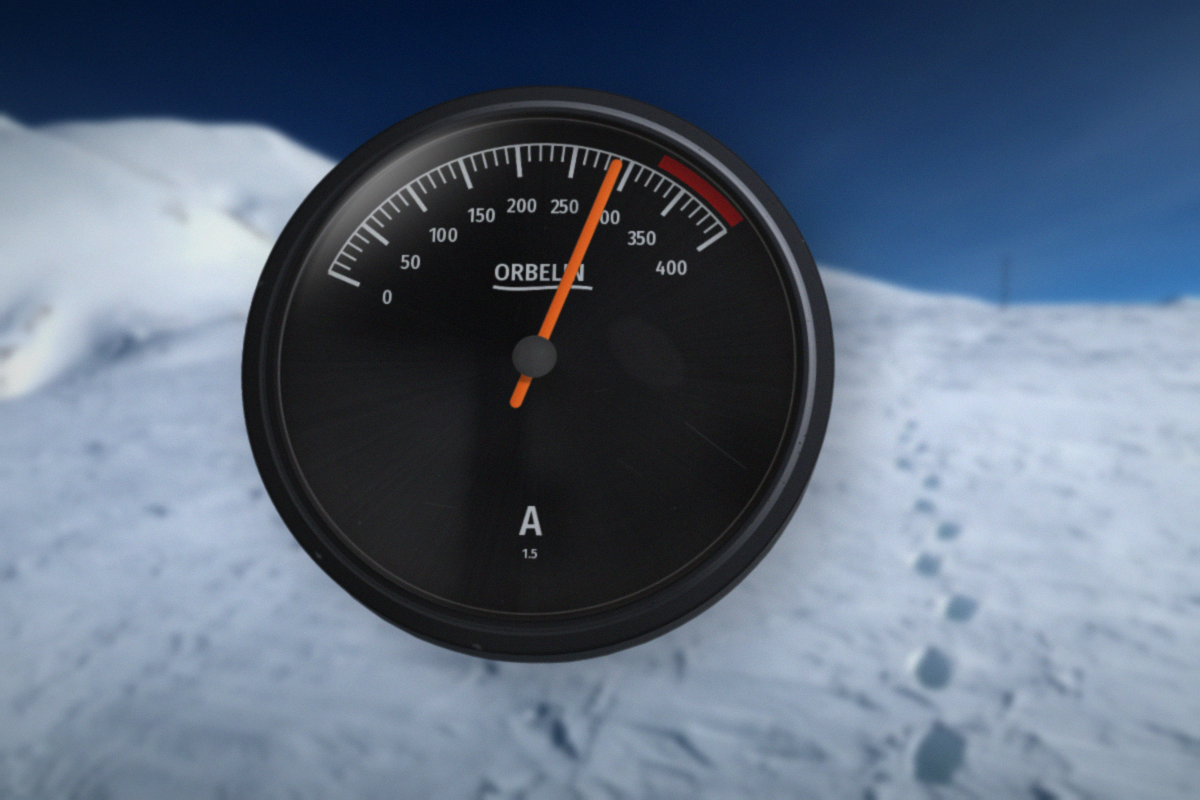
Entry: 290 A
